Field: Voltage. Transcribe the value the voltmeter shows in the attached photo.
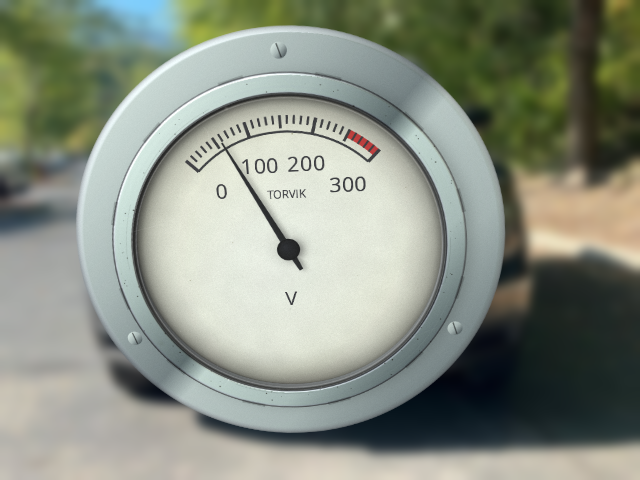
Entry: 60 V
